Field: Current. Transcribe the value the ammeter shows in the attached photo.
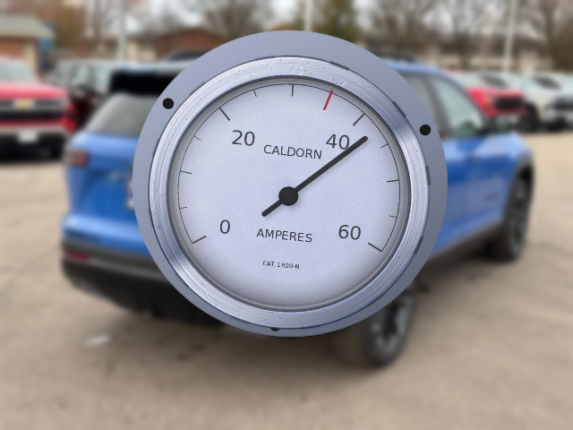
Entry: 42.5 A
